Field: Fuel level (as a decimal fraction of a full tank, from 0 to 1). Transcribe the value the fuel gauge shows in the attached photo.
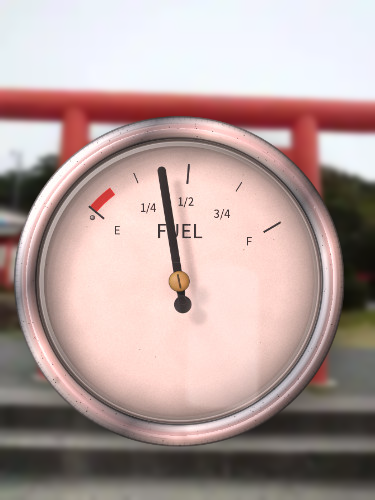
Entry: 0.375
